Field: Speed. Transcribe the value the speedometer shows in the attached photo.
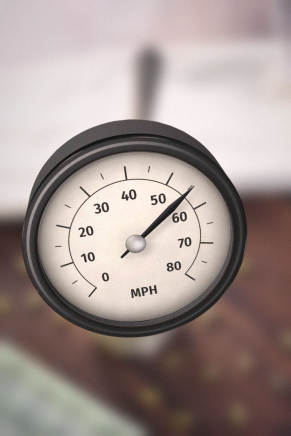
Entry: 55 mph
